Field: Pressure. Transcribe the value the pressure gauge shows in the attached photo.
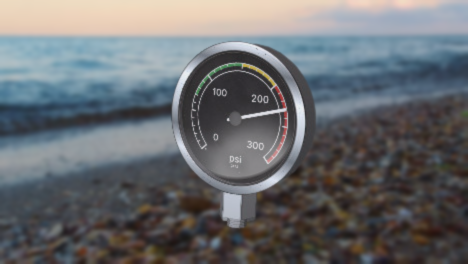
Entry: 230 psi
